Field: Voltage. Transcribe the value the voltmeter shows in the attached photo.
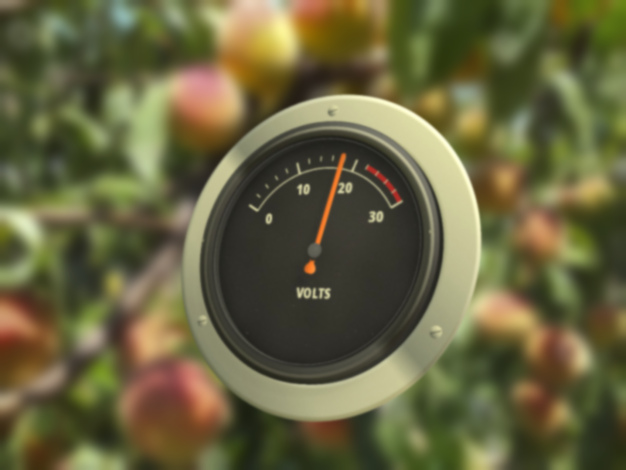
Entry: 18 V
